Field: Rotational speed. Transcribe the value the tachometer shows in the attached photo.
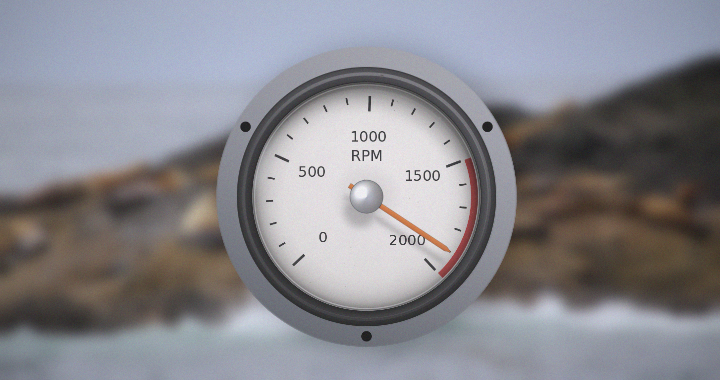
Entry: 1900 rpm
